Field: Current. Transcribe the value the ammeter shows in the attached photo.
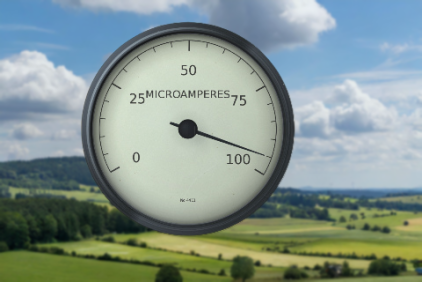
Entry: 95 µA
